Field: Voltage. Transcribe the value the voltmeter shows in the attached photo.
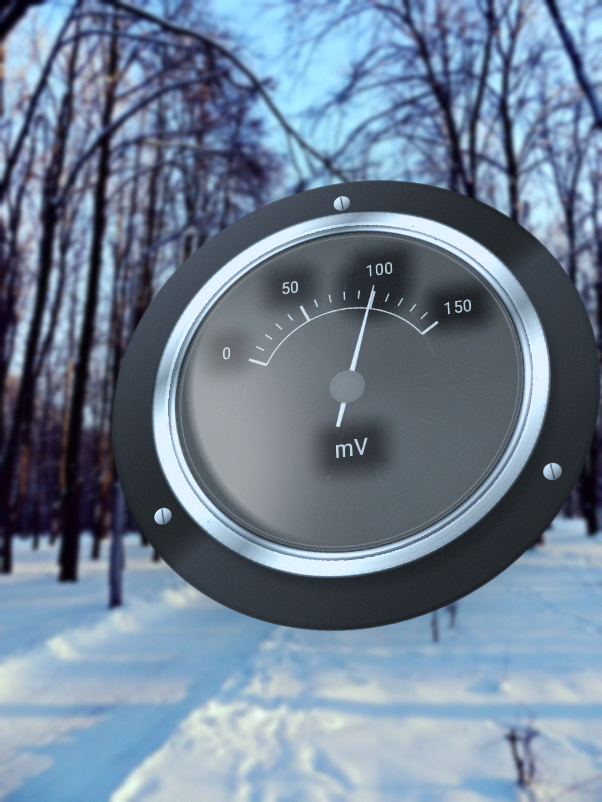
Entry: 100 mV
